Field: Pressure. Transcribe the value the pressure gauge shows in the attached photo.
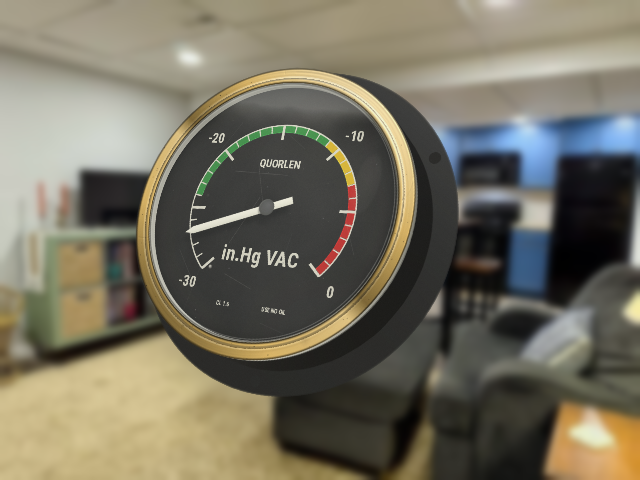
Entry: -27 inHg
